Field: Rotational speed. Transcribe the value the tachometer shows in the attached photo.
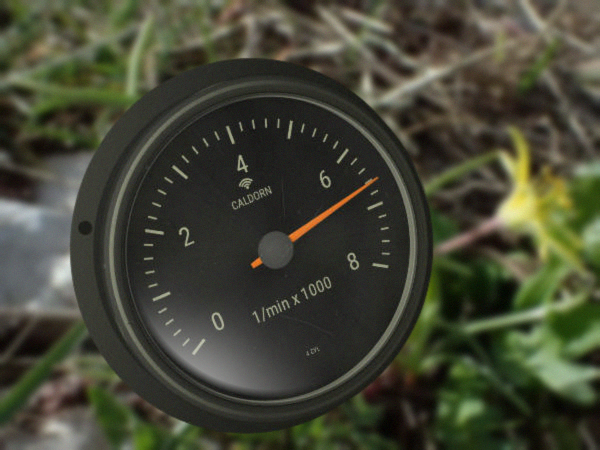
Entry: 6600 rpm
